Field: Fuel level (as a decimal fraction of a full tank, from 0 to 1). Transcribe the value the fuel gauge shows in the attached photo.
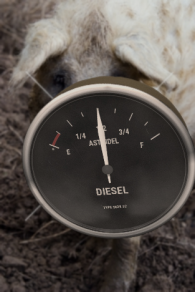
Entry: 0.5
